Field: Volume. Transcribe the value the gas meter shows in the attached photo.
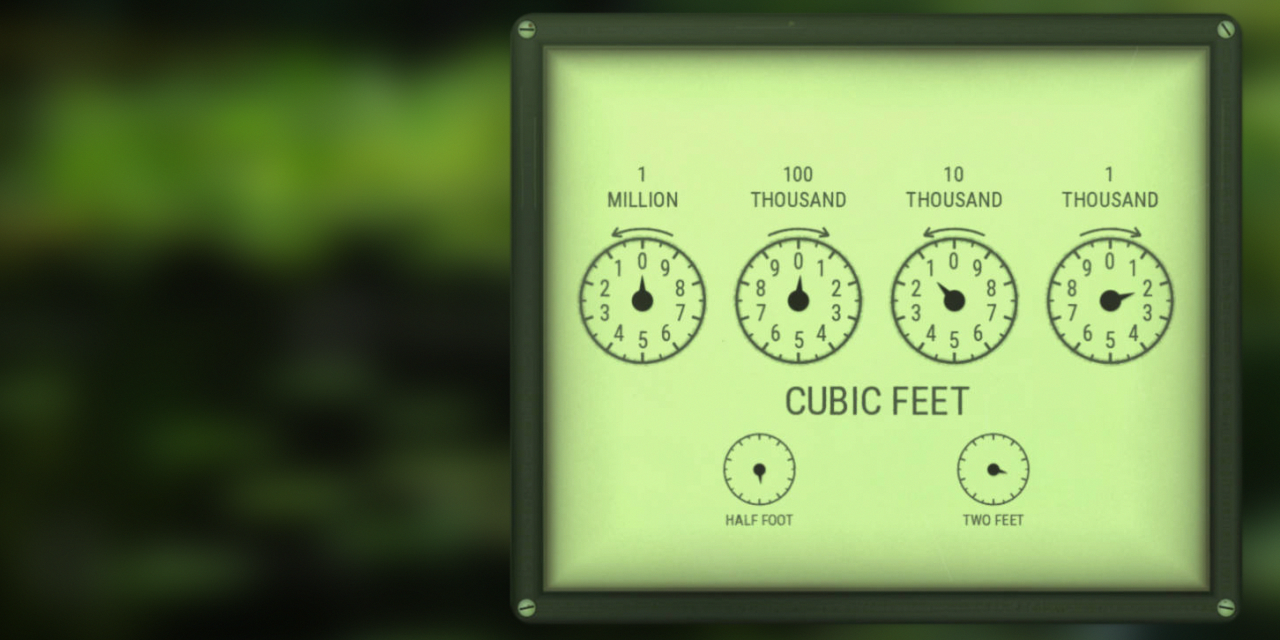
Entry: 1200 ft³
